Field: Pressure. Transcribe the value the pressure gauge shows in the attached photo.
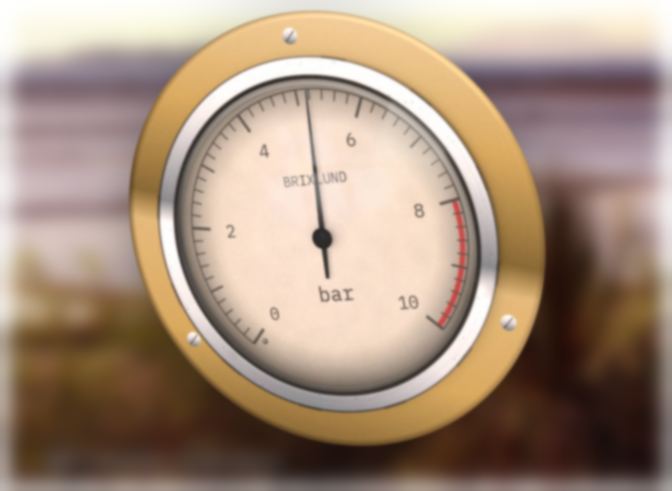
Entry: 5.2 bar
